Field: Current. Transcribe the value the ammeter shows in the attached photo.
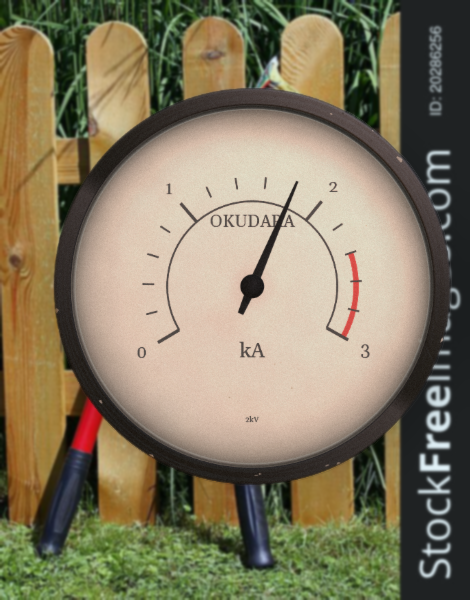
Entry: 1.8 kA
